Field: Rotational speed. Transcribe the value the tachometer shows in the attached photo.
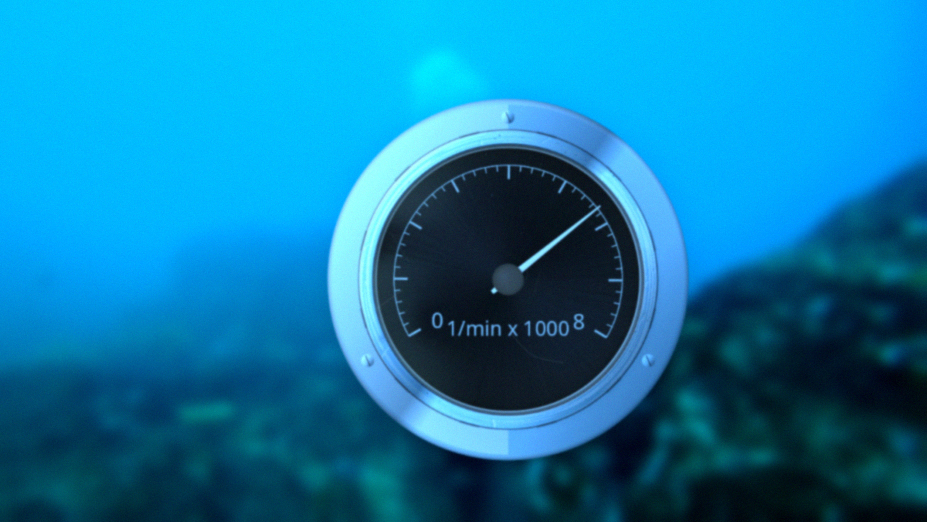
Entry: 5700 rpm
